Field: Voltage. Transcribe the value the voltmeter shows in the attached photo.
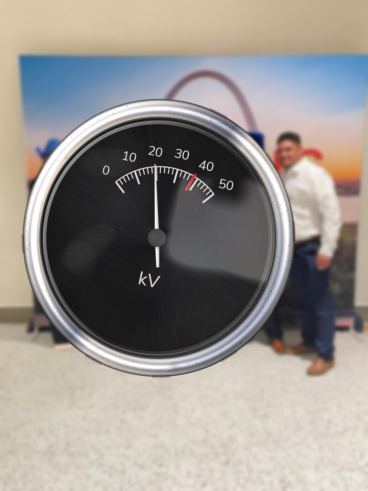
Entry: 20 kV
